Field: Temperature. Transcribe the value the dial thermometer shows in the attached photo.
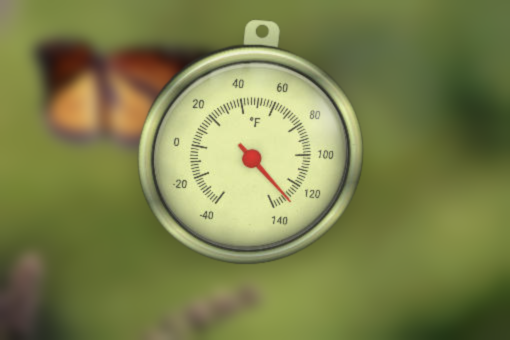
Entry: 130 °F
